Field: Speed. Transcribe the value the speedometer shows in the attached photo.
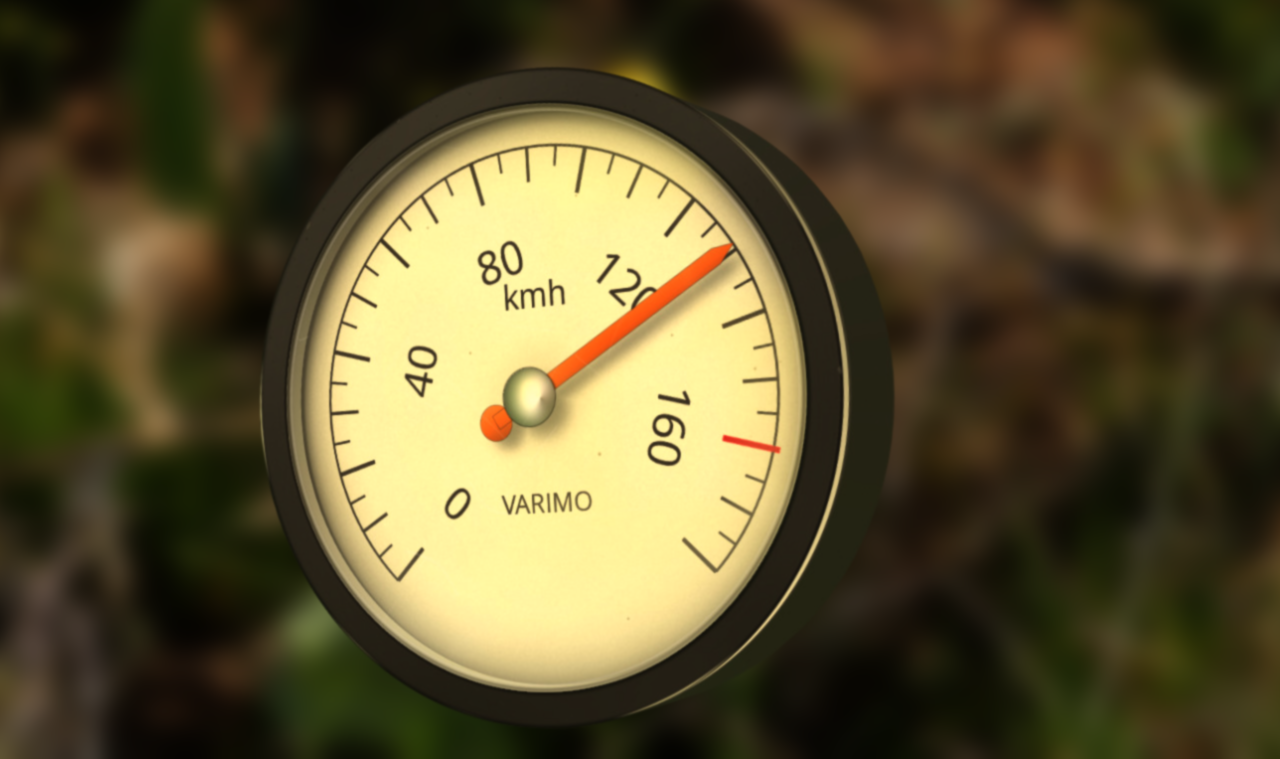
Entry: 130 km/h
